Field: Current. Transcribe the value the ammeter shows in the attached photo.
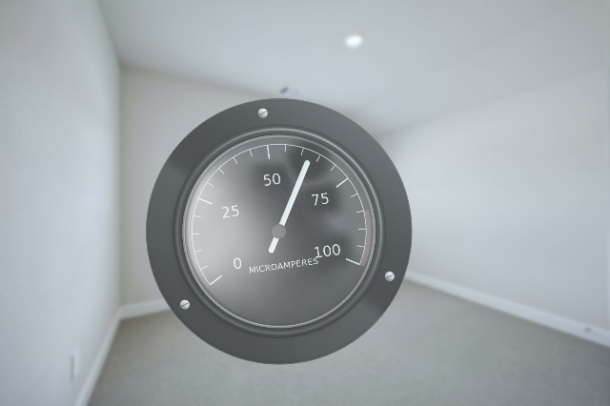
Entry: 62.5 µA
